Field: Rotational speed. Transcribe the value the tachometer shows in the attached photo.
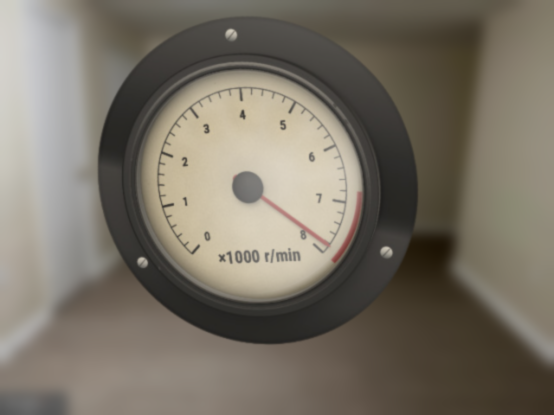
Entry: 7800 rpm
